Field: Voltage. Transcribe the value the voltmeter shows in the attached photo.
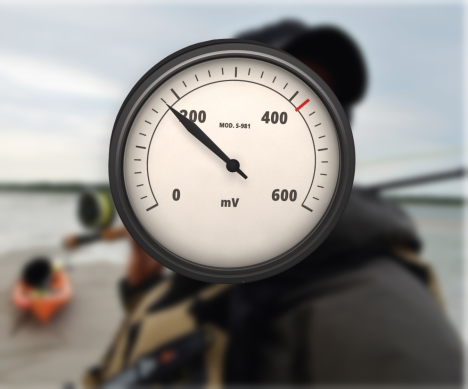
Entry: 180 mV
